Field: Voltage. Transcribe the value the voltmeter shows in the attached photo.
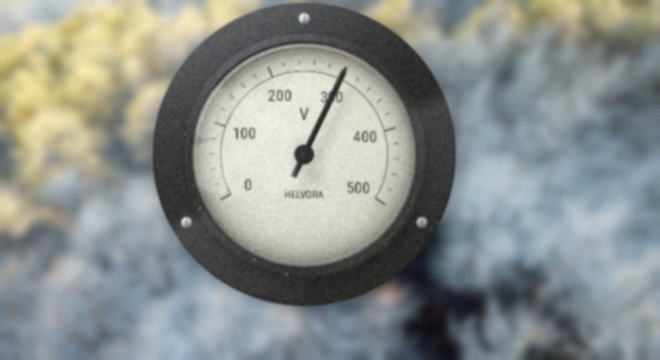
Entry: 300 V
